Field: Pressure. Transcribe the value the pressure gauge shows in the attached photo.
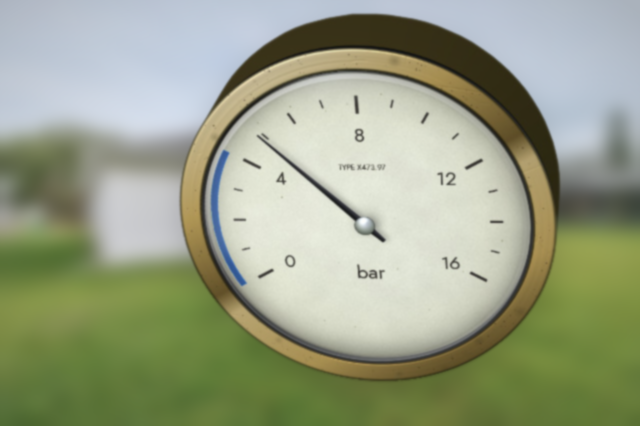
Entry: 5 bar
